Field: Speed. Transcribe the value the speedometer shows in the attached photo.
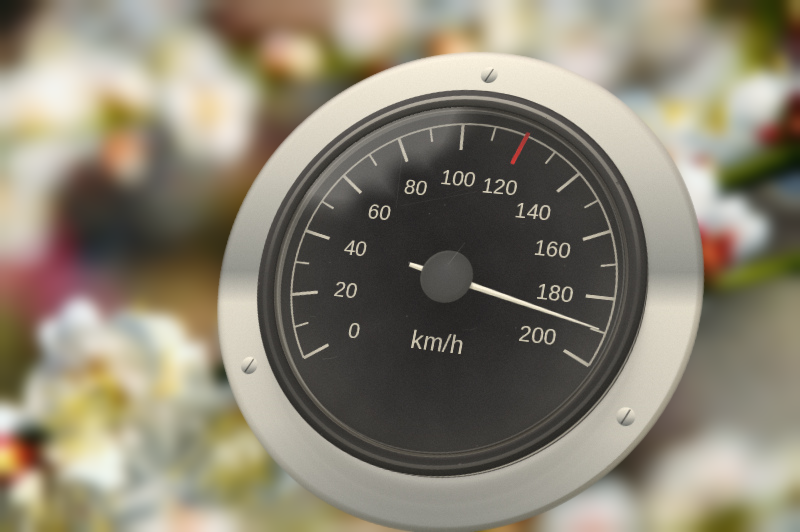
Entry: 190 km/h
